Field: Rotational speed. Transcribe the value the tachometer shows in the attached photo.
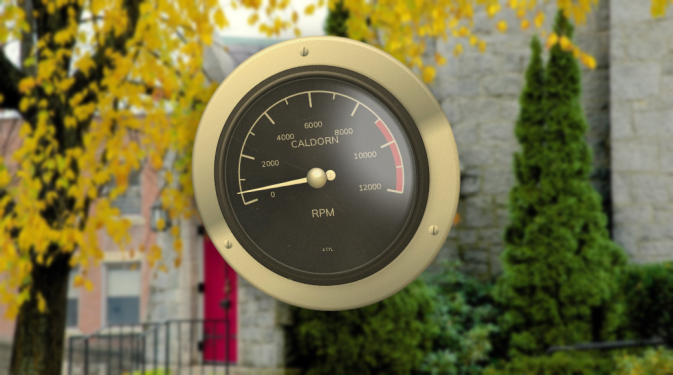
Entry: 500 rpm
